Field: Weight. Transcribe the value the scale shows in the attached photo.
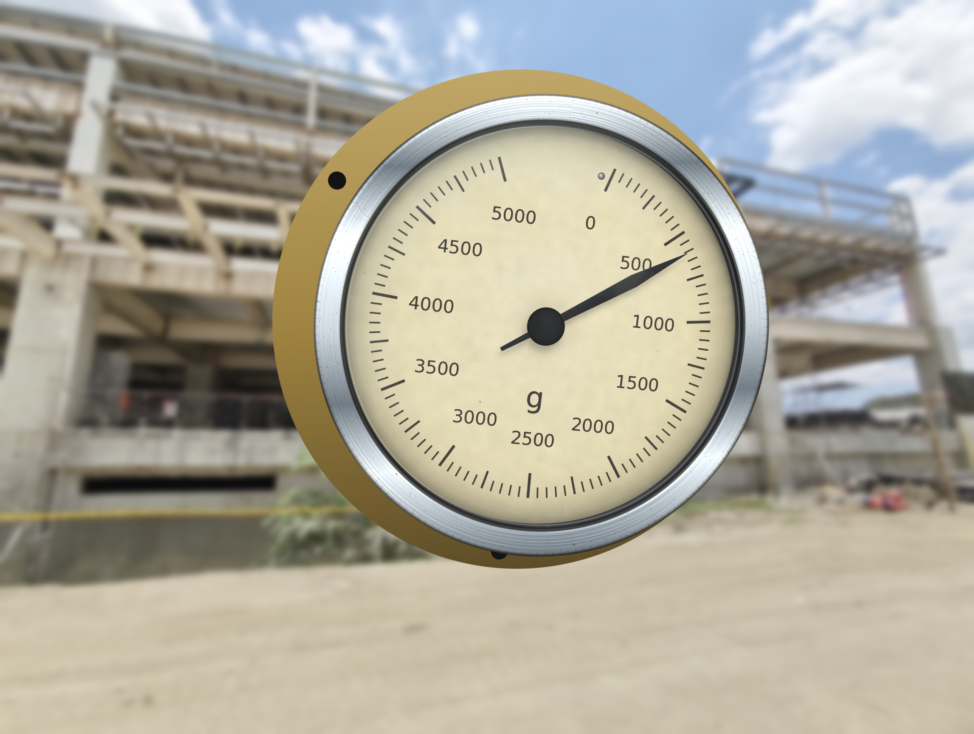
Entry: 600 g
